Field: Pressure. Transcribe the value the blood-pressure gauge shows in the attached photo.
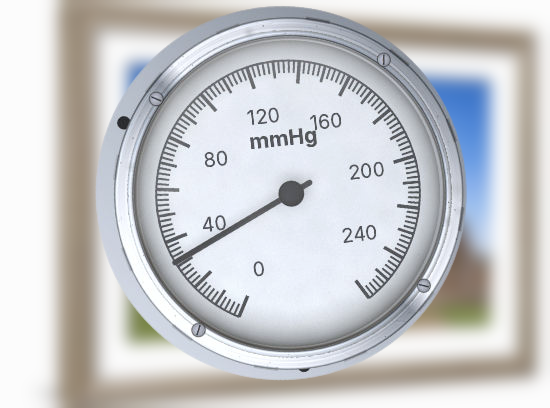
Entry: 32 mmHg
